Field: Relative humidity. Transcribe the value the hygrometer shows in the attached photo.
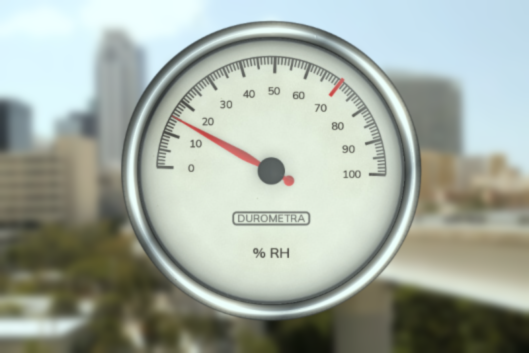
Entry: 15 %
